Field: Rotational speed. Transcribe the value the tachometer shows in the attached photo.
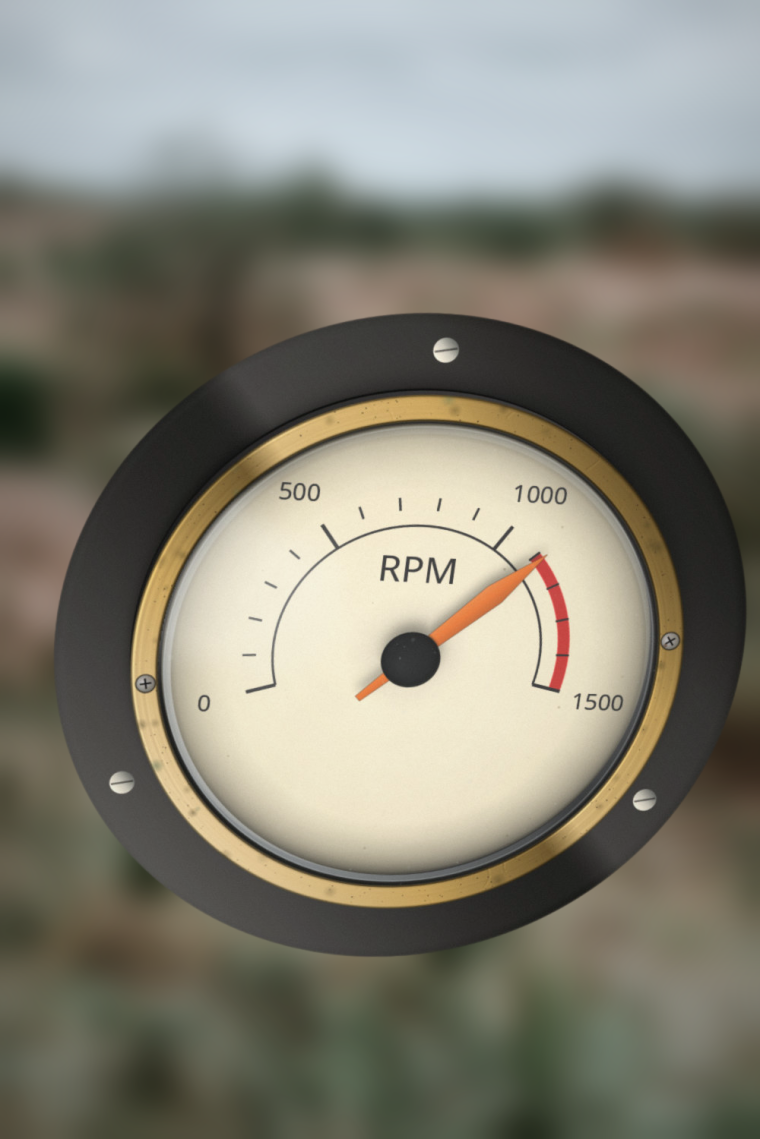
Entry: 1100 rpm
